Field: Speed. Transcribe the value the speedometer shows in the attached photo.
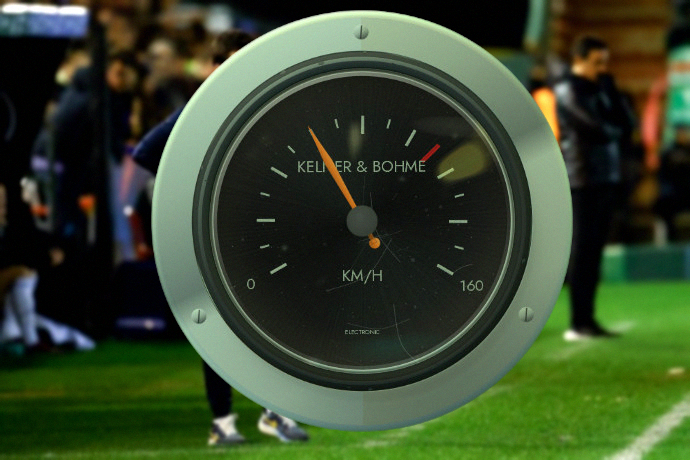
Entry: 60 km/h
